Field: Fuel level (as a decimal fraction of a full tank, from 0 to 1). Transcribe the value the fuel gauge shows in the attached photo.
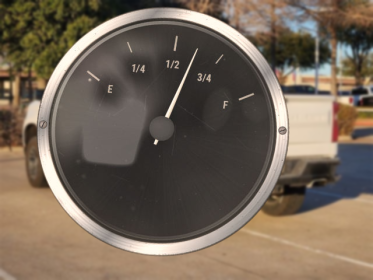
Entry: 0.625
